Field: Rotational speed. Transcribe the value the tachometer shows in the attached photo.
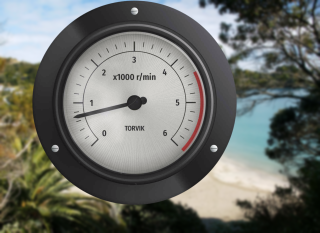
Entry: 700 rpm
